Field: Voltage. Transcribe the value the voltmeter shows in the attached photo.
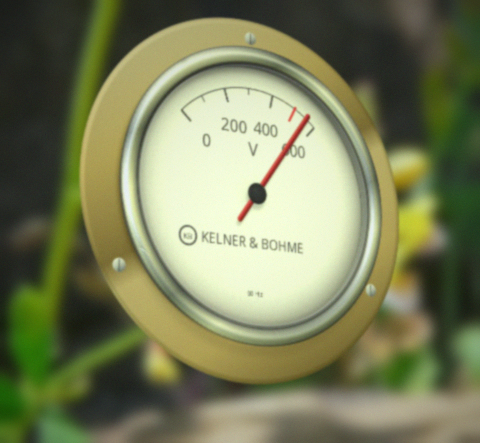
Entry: 550 V
